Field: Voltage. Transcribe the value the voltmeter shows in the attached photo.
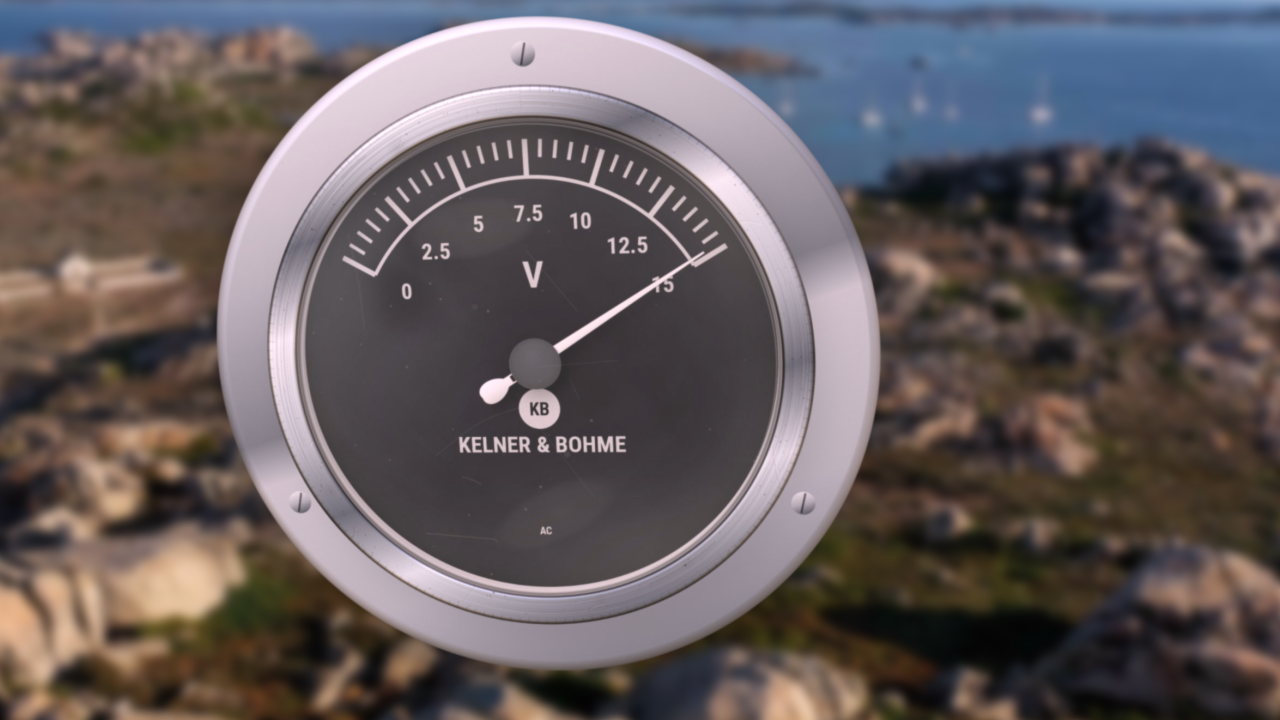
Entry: 14.75 V
